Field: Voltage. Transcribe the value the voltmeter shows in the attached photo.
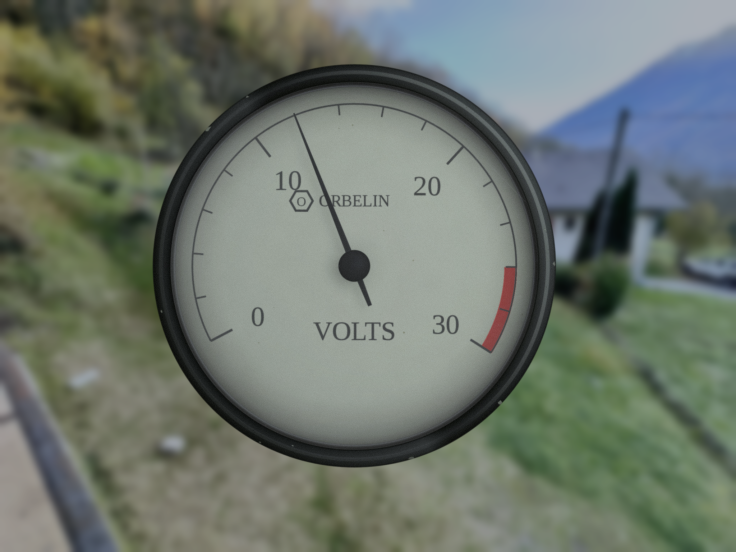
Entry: 12 V
